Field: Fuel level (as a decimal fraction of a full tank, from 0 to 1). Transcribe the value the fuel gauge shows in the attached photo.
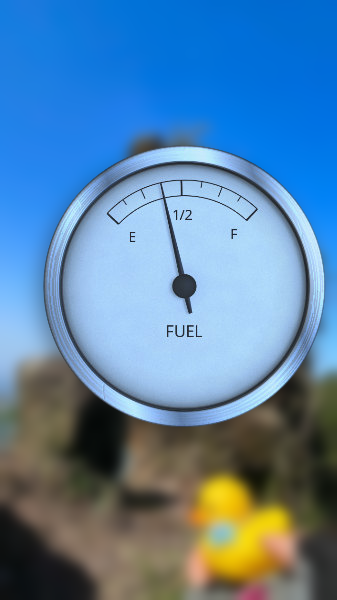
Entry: 0.375
